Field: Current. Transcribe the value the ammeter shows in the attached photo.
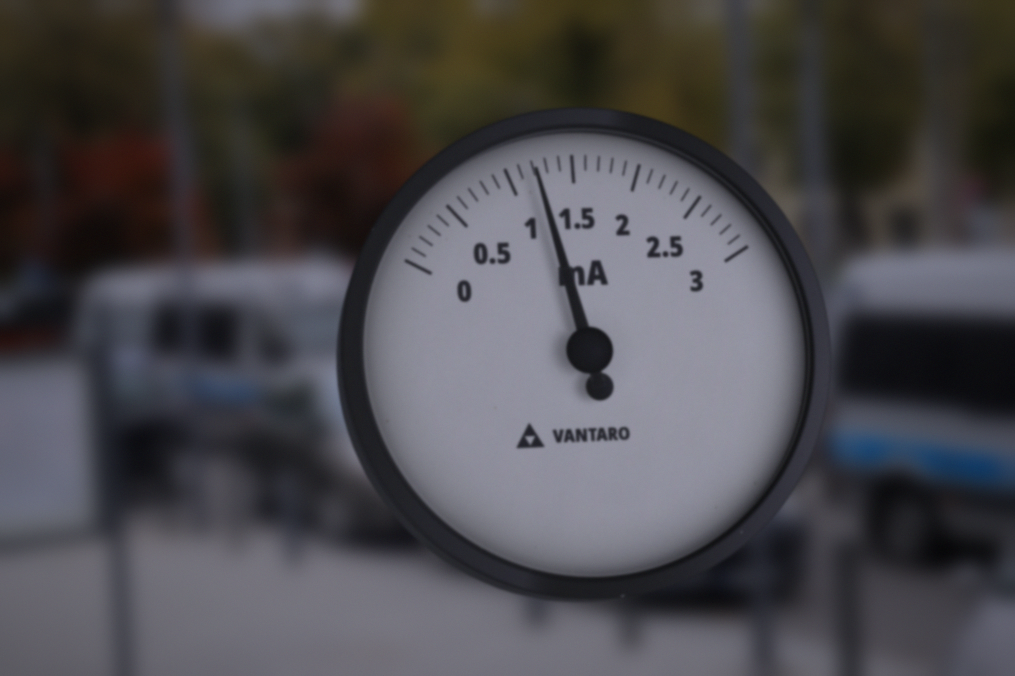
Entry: 1.2 mA
